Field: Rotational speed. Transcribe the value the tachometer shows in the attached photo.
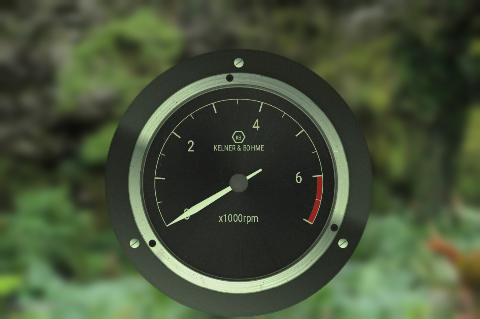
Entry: 0 rpm
